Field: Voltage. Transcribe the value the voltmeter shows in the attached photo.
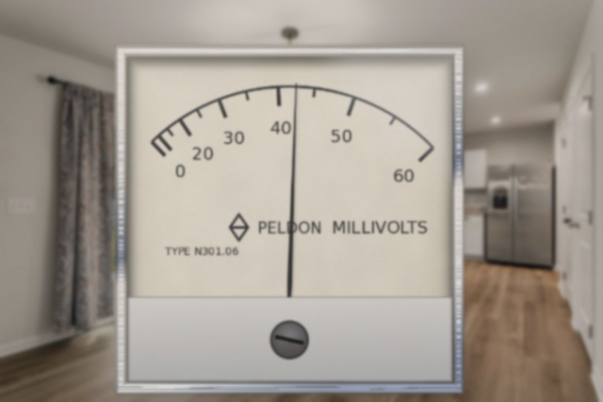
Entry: 42.5 mV
